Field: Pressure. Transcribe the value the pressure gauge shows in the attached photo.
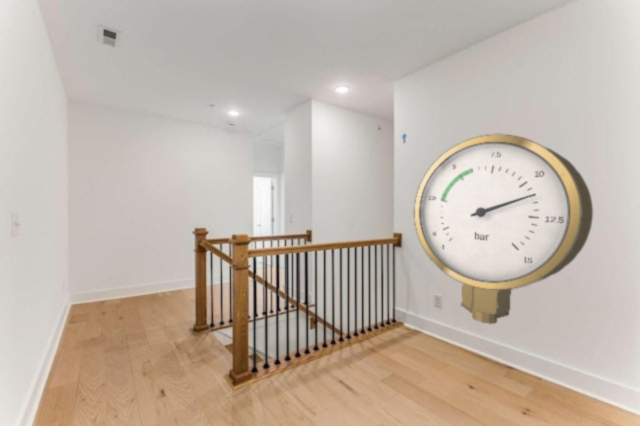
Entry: 11 bar
